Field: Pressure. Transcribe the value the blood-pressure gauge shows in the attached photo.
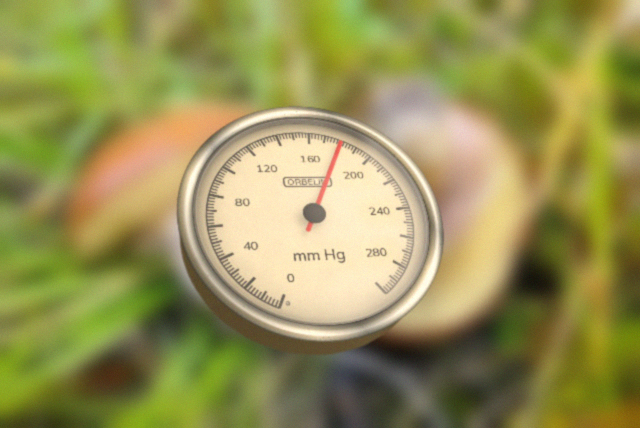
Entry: 180 mmHg
